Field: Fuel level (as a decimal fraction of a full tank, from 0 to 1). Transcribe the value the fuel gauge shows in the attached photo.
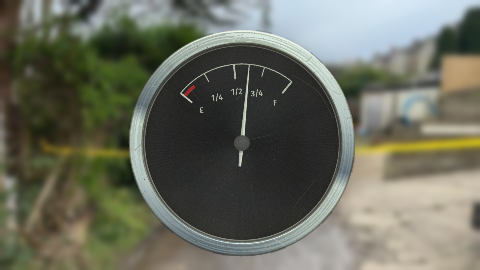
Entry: 0.625
